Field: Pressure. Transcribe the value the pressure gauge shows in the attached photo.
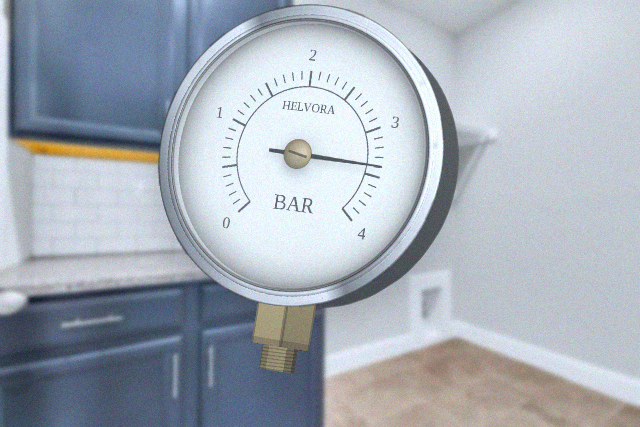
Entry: 3.4 bar
